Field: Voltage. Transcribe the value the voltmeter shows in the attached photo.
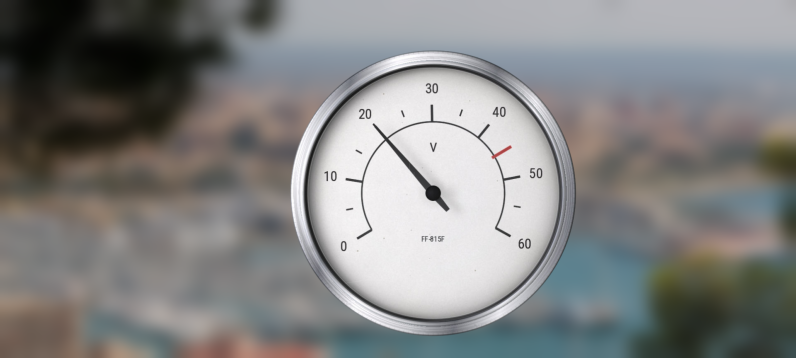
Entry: 20 V
